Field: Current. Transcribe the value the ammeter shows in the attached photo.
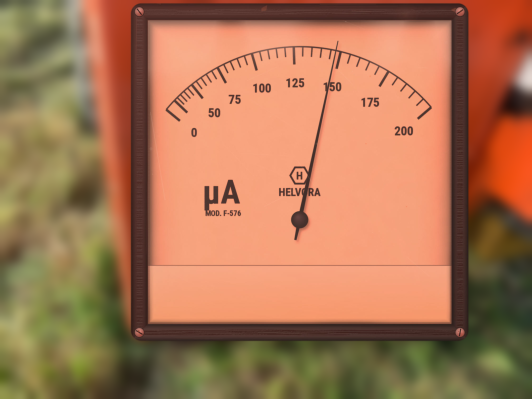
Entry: 147.5 µA
